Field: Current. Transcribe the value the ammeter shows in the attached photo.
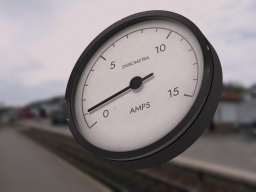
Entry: 1 A
